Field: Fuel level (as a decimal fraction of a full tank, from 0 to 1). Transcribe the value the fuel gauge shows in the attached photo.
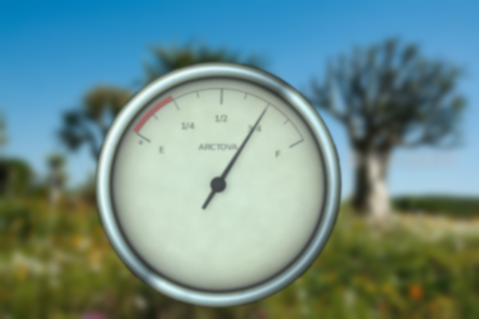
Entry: 0.75
